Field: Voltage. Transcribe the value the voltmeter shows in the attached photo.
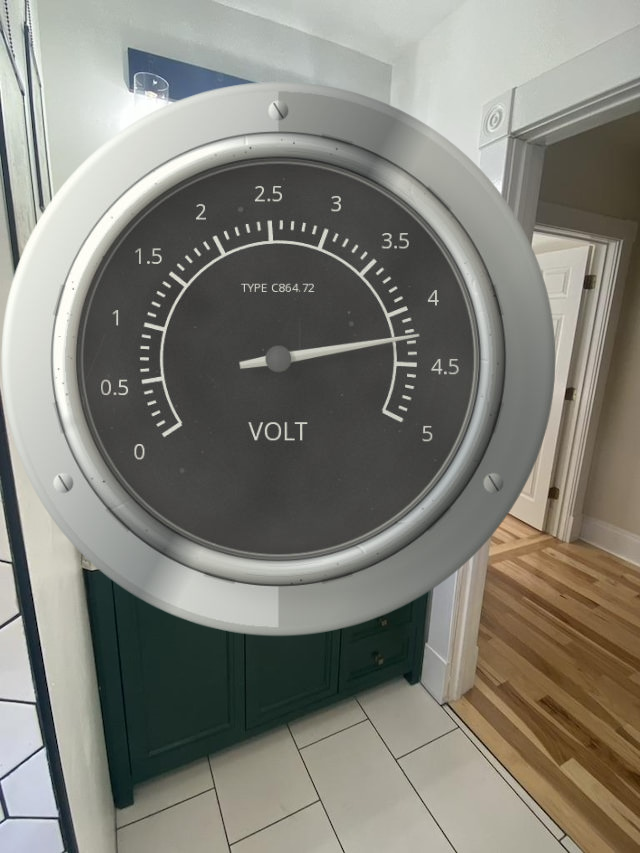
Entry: 4.25 V
